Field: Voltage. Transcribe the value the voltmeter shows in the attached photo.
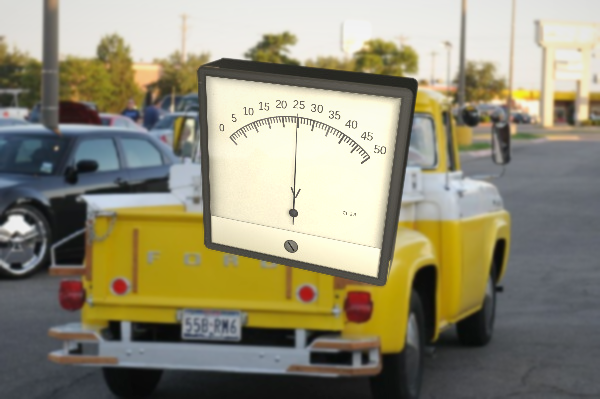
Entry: 25 V
